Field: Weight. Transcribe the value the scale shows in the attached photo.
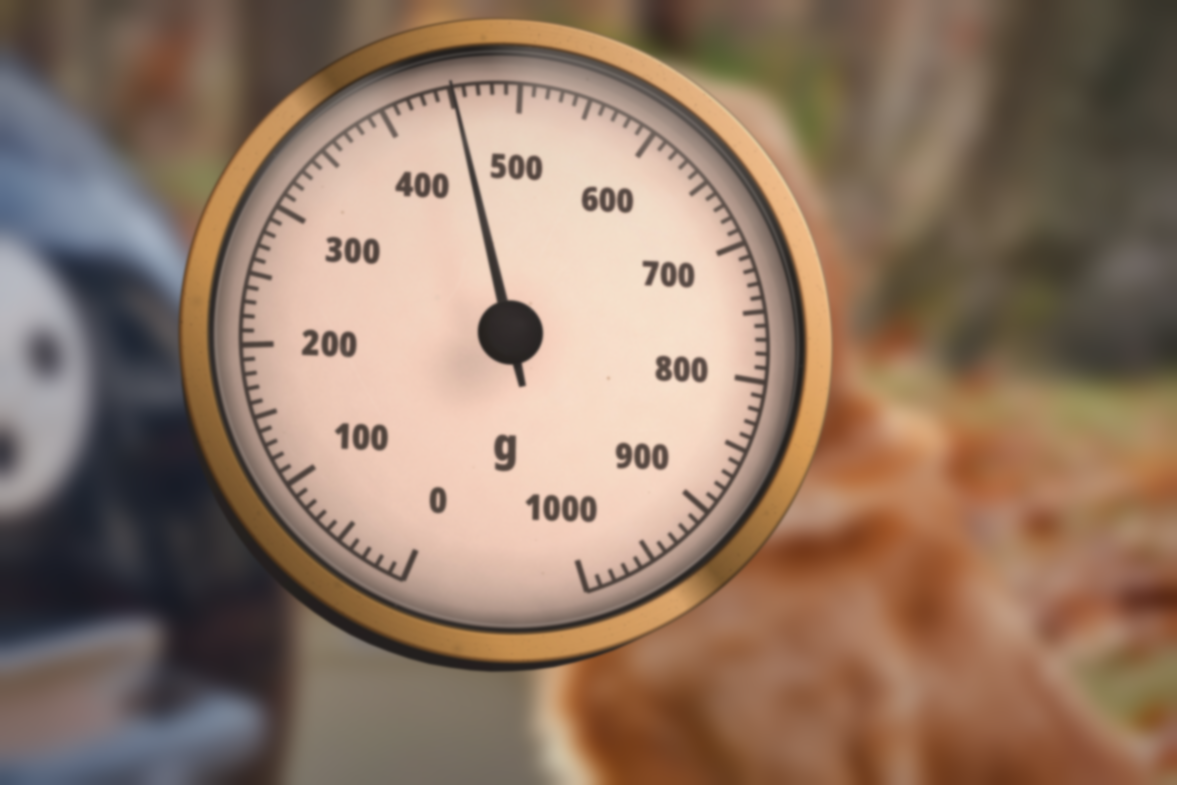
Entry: 450 g
